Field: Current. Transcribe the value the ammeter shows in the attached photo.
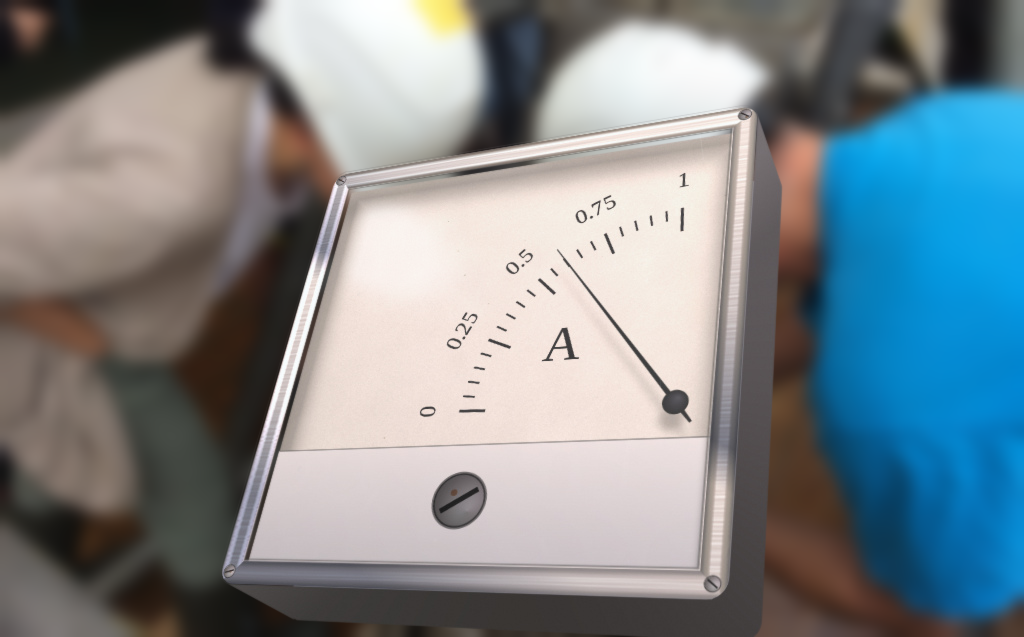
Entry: 0.6 A
